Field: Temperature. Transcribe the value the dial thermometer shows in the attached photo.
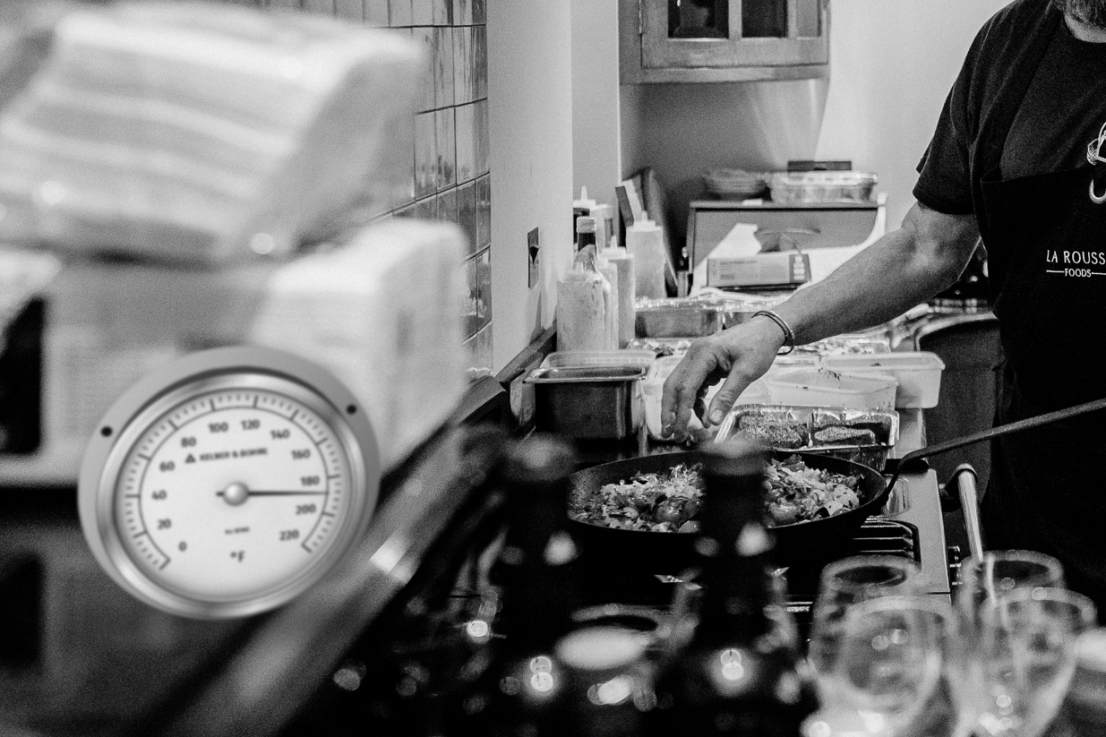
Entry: 188 °F
